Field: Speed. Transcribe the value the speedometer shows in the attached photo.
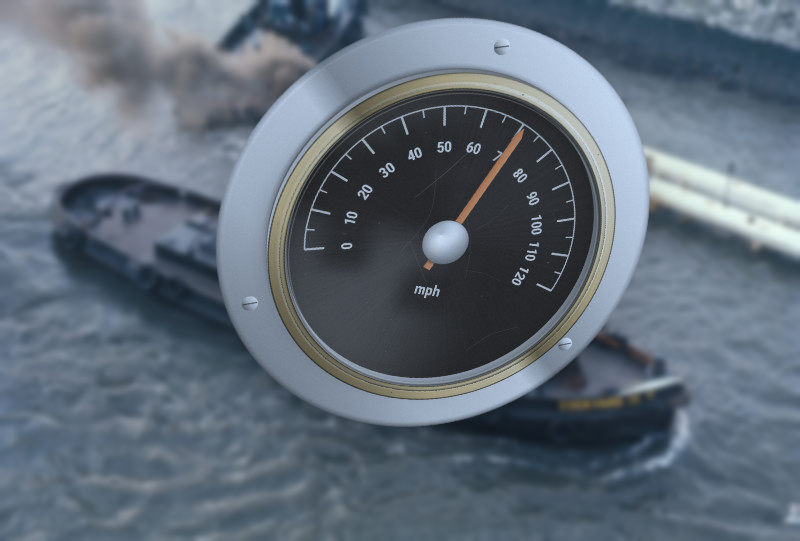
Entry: 70 mph
